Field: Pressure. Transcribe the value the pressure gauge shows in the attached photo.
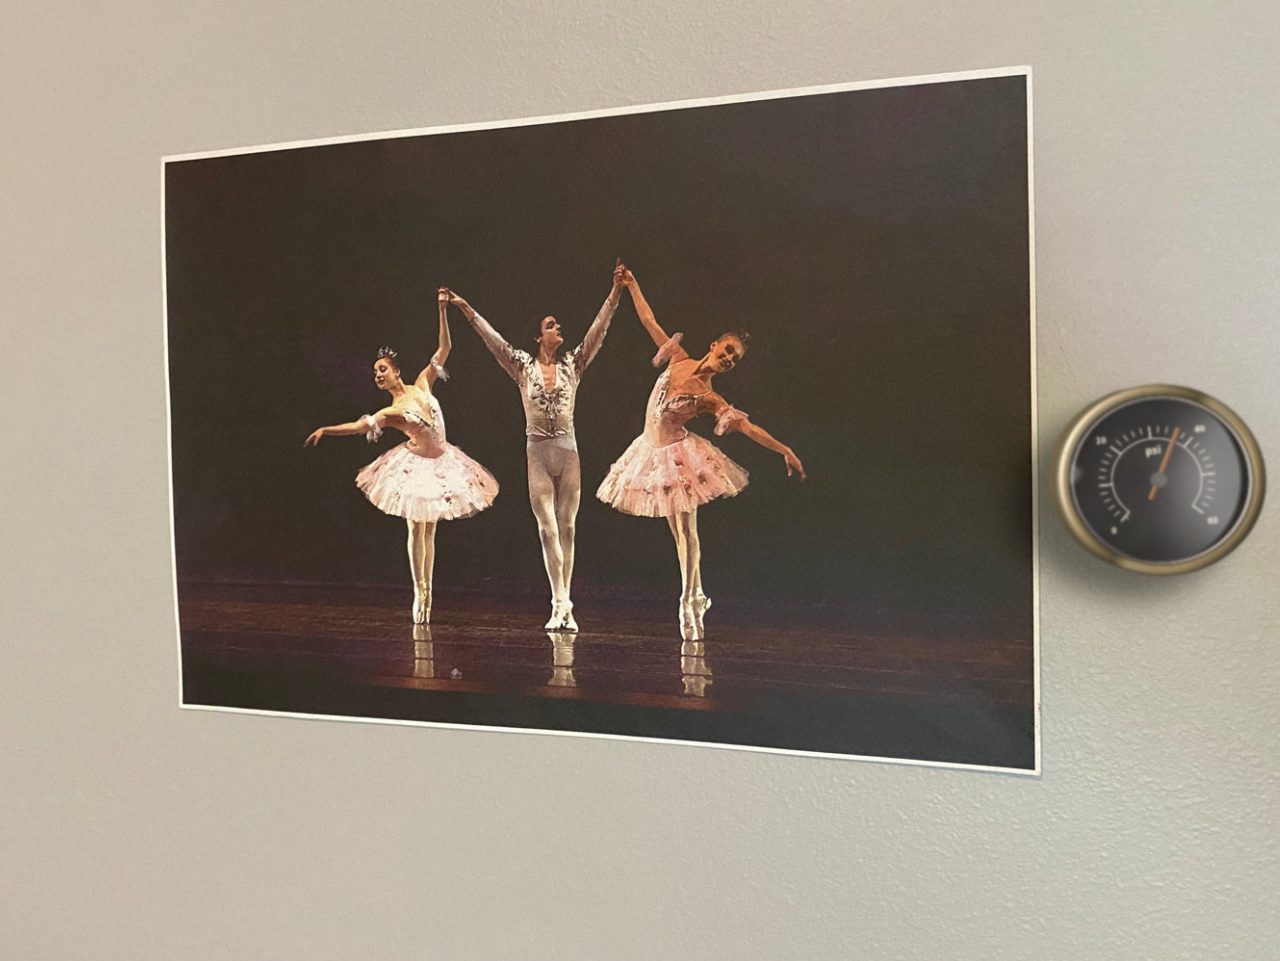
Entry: 36 psi
